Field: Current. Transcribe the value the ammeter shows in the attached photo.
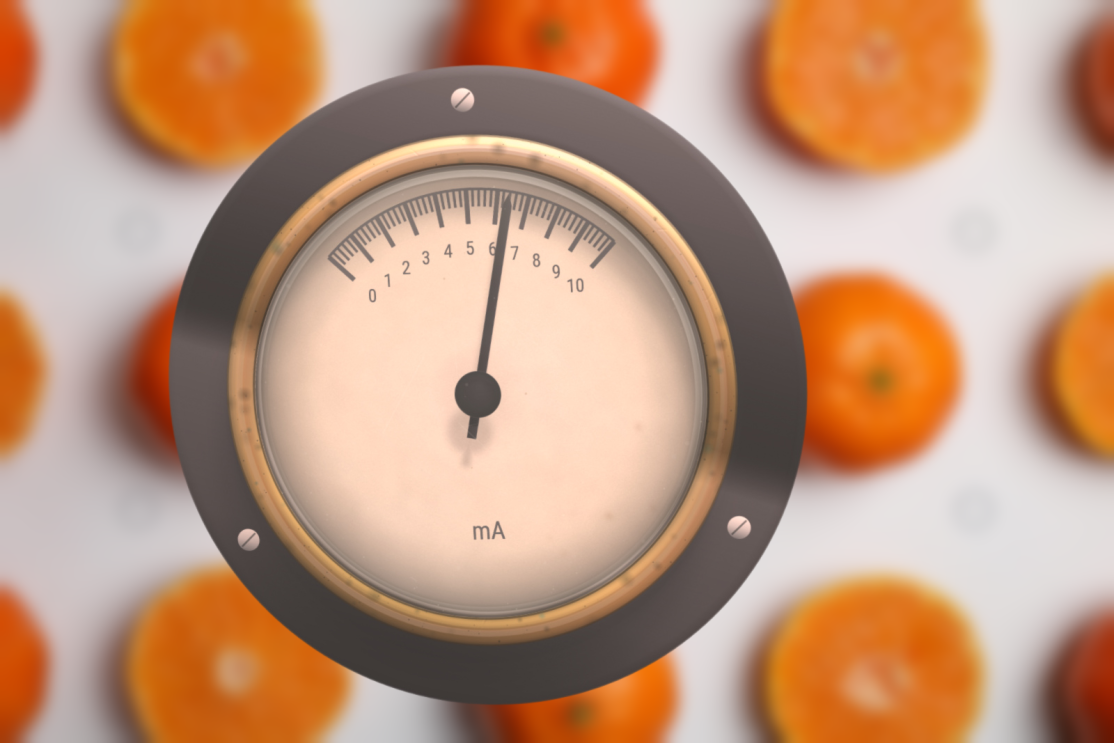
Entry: 6.4 mA
